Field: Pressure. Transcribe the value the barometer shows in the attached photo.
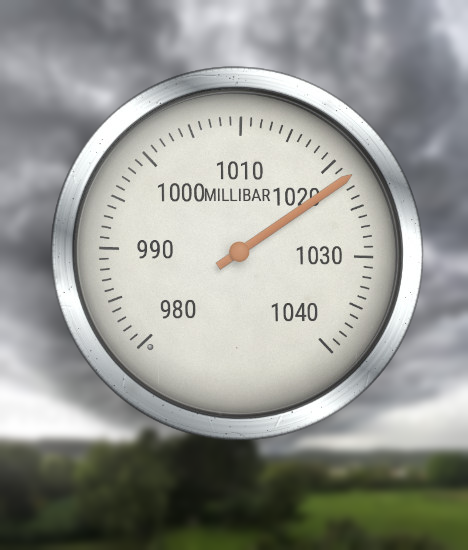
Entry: 1022 mbar
